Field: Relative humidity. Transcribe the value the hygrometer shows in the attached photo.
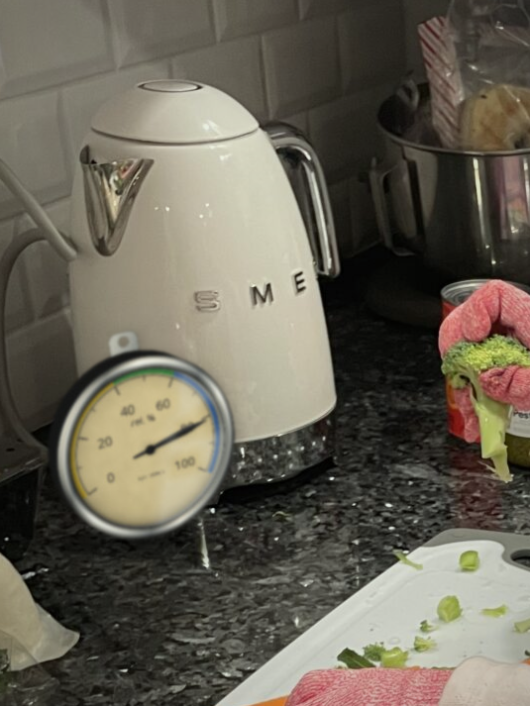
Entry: 80 %
